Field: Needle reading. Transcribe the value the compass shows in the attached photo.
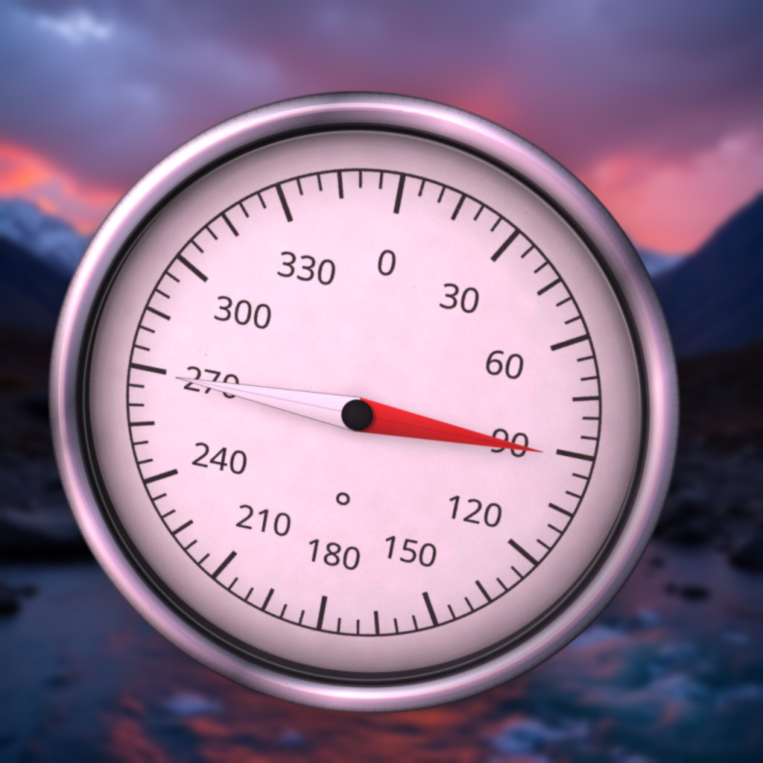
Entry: 90 °
